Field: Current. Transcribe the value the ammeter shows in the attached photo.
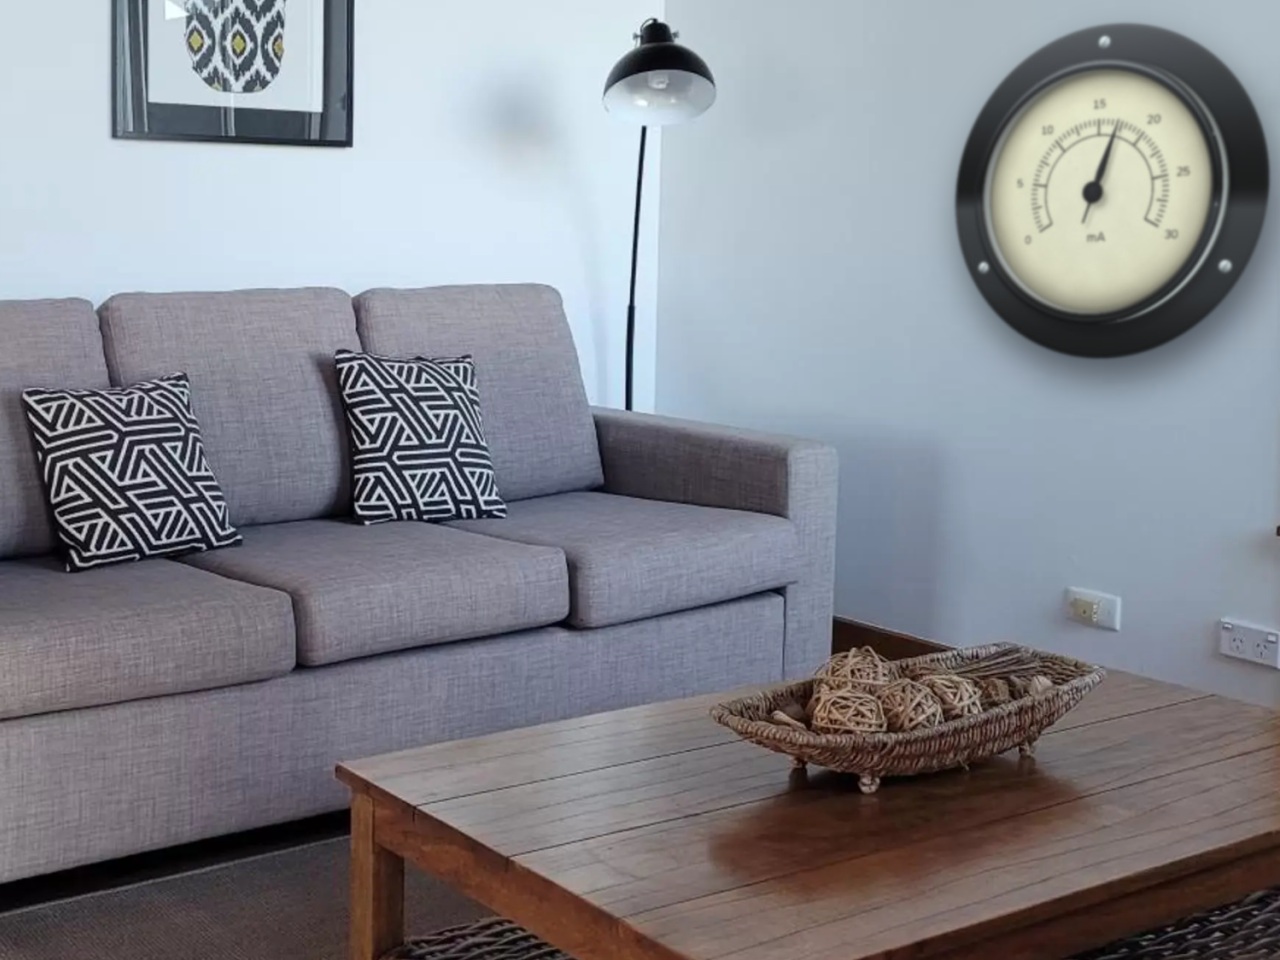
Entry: 17.5 mA
